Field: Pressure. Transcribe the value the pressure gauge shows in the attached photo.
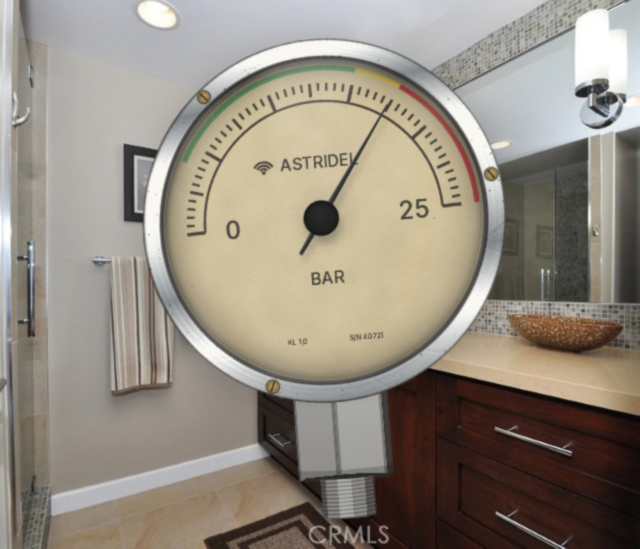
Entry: 17.5 bar
